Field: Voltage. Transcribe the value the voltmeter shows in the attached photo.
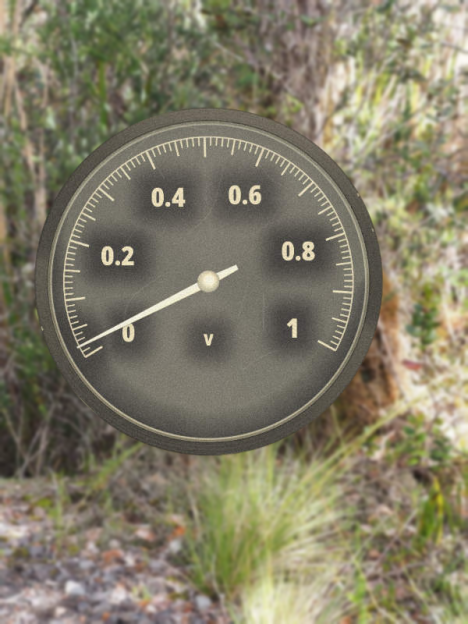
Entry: 0.02 V
